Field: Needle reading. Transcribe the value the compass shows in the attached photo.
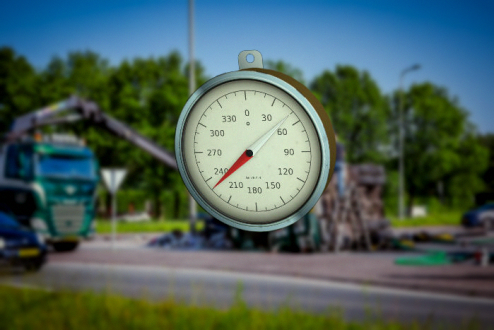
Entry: 230 °
